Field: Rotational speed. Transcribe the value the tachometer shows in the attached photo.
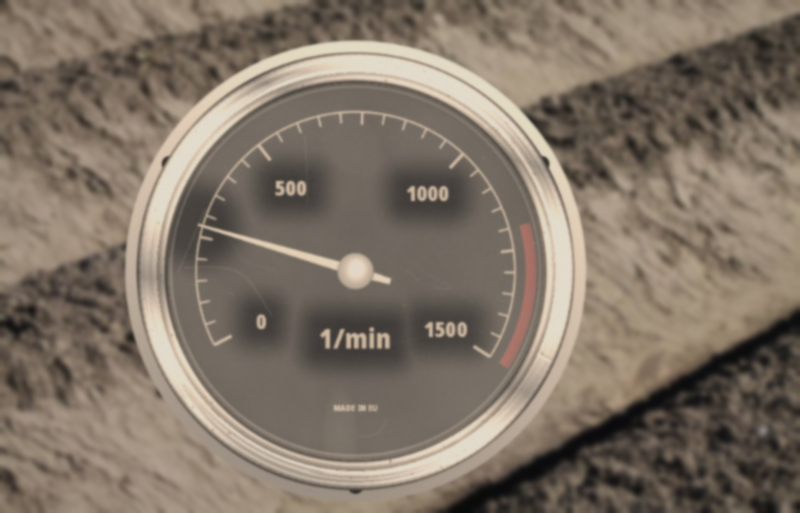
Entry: 275 rpm
